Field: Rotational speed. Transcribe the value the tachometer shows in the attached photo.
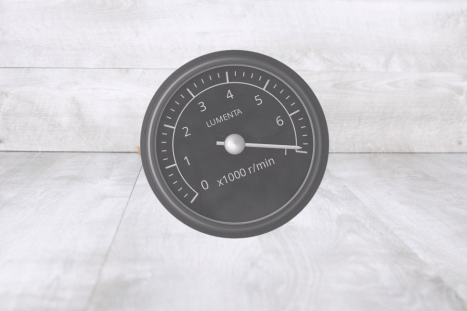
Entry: 6900 rpm
